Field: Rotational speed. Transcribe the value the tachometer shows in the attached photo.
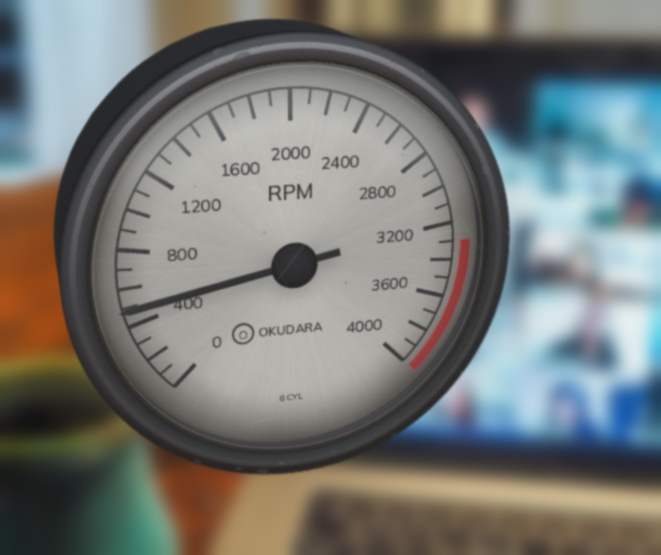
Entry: 500 rpm
